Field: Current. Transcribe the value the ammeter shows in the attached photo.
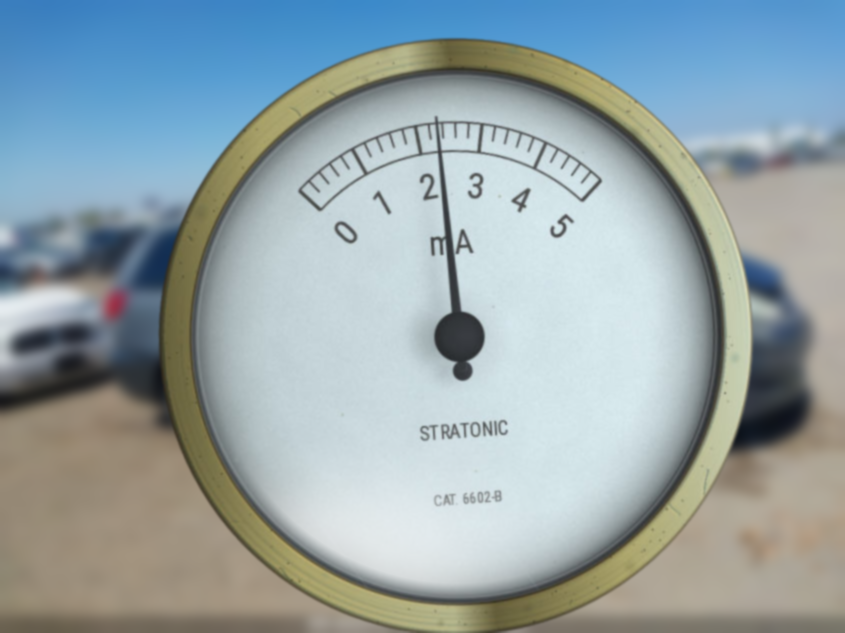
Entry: 2.3 mA
